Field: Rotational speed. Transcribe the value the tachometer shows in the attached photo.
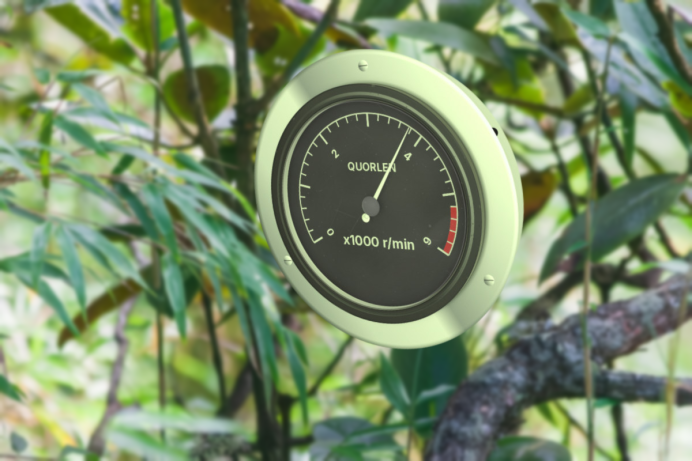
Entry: 3800 rpm
